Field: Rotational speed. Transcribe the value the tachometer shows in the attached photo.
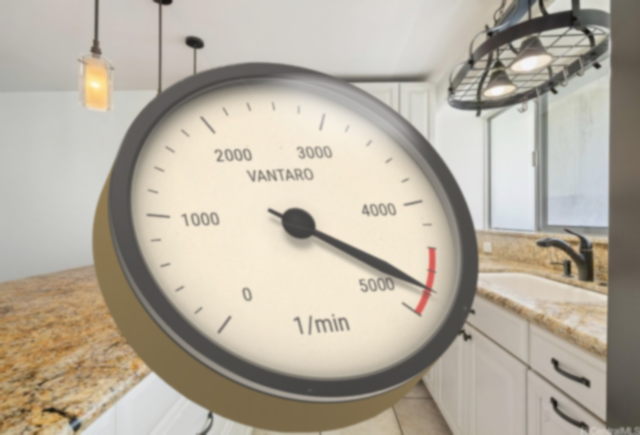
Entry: 4800 rpm
